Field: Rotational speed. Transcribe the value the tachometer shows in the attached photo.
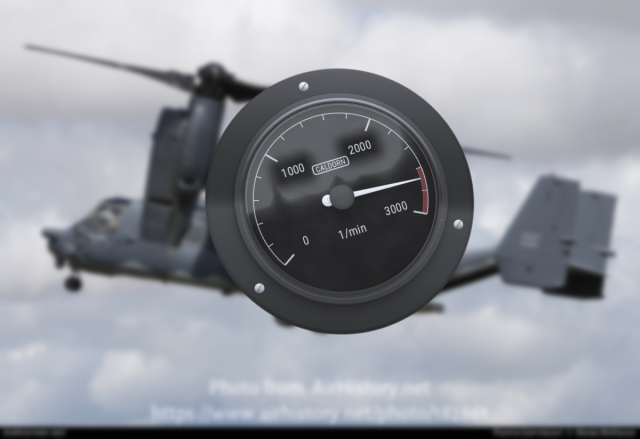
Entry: 2700 rpm
